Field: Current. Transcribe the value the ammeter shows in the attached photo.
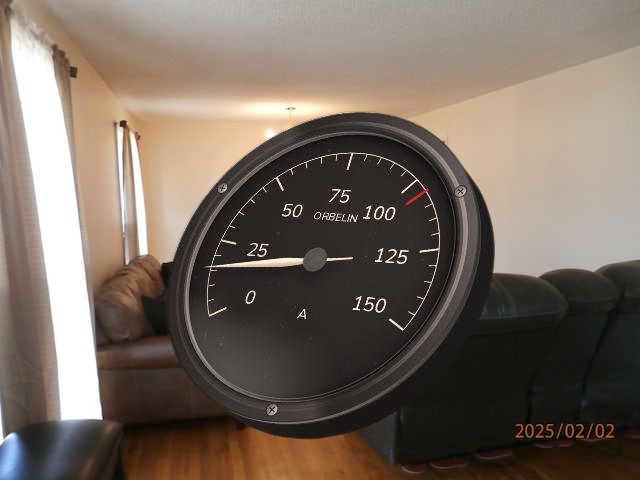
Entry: 15 A
